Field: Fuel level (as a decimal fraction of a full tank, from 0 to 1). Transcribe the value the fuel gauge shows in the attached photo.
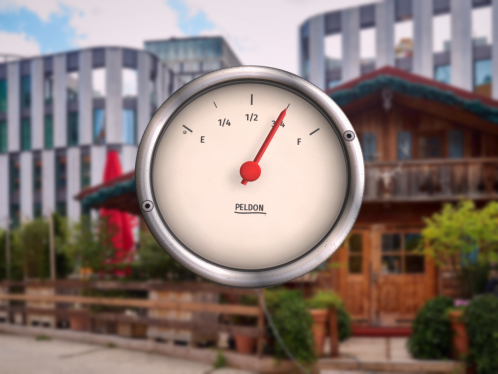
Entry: 0.75
